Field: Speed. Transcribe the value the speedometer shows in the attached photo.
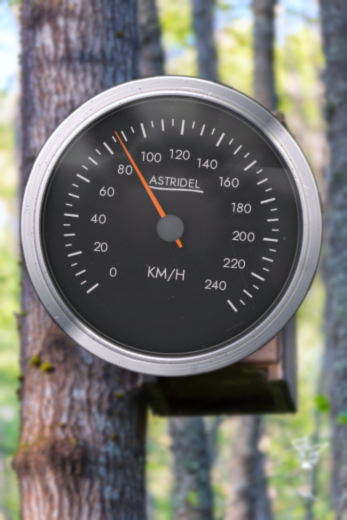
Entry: 87.5 km/h
